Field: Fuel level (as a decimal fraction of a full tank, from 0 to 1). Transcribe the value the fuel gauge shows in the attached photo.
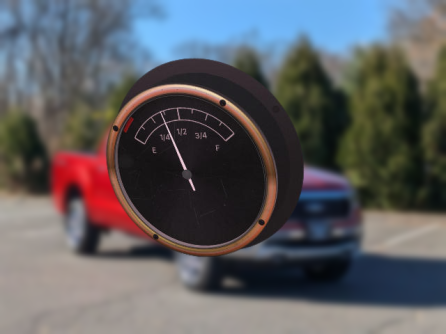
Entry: 0.375
